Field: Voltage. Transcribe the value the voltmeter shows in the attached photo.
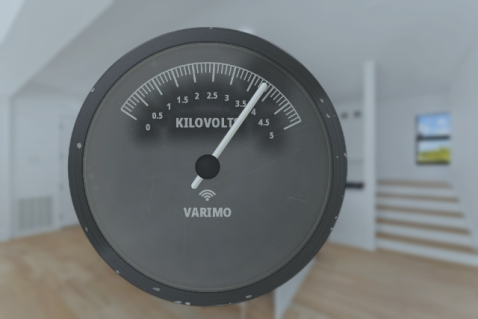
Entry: 3.8 kV
